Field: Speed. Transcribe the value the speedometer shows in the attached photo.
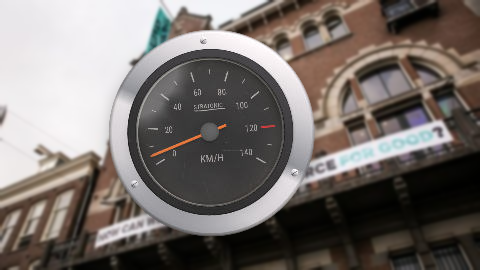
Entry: 5 km/h
